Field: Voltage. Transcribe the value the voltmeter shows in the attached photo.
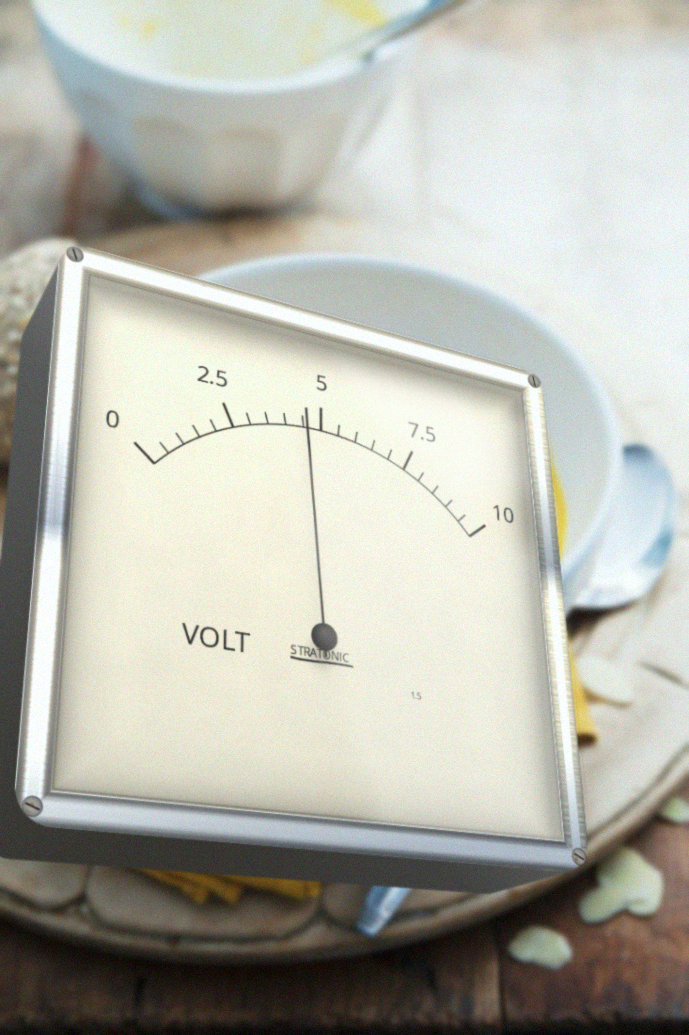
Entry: 4.5 V
